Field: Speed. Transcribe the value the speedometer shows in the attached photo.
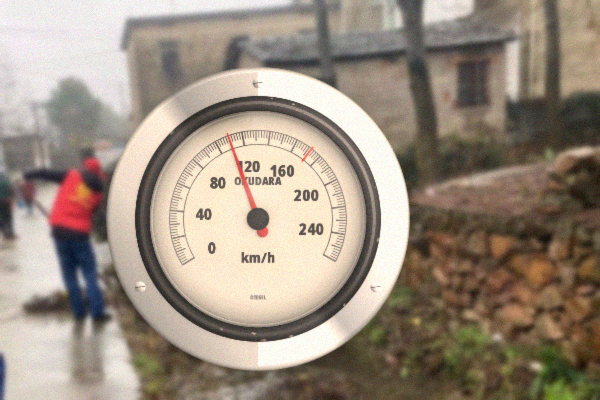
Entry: 110 km/h
